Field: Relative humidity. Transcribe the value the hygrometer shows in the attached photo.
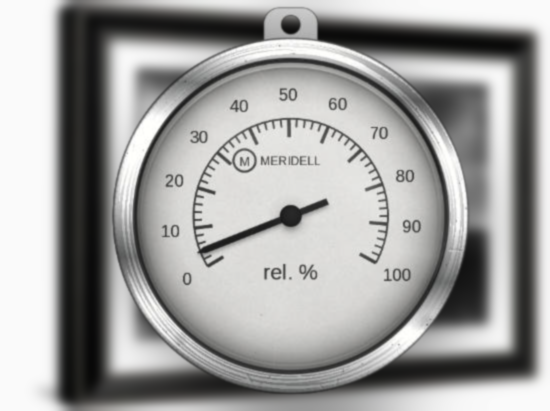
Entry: 4 %
